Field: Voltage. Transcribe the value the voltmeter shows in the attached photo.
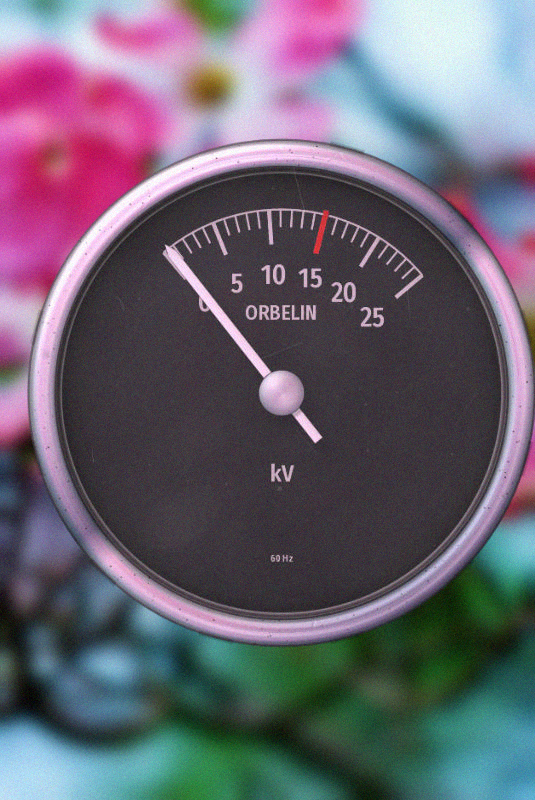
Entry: 0.5 kV
